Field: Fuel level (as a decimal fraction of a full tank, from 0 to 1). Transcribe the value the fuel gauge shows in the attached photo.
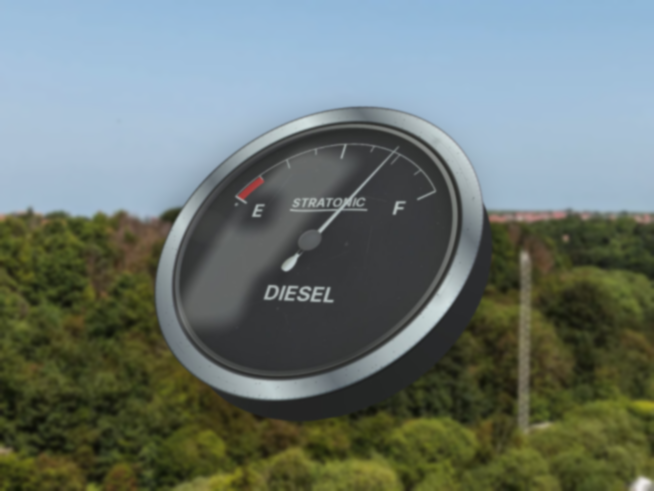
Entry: 0.75
